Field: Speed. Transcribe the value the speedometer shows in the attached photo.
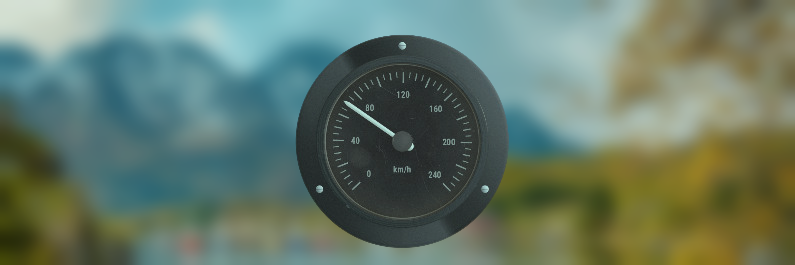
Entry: 70 km/h
